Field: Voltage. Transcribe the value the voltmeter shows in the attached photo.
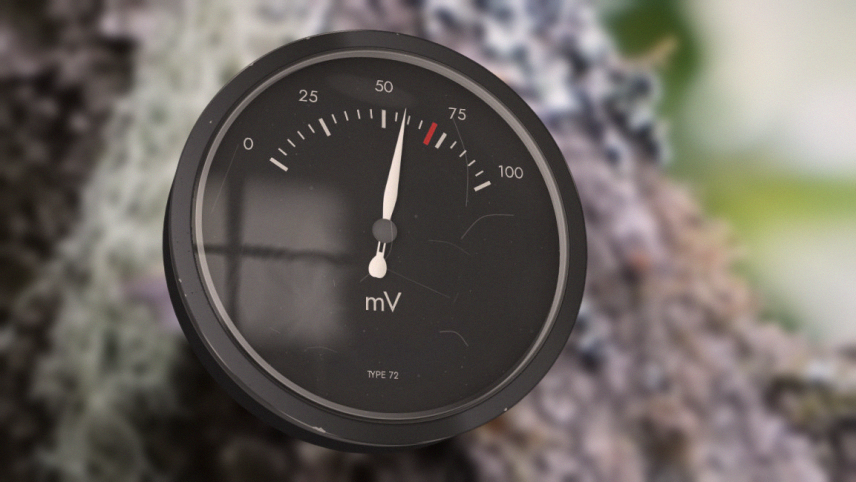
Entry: 57.5 mV
